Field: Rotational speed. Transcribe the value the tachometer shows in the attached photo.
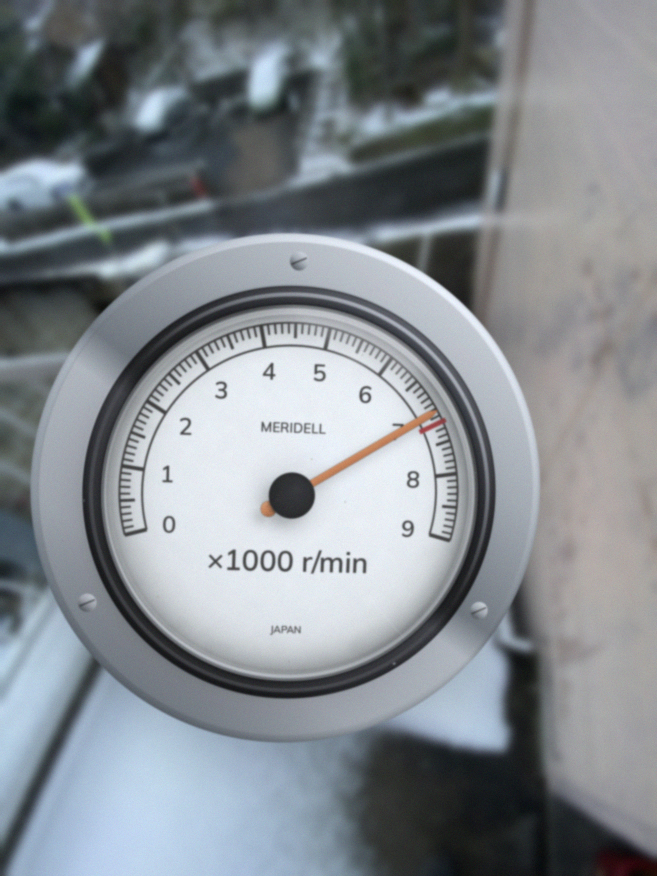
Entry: 7000 rpm
